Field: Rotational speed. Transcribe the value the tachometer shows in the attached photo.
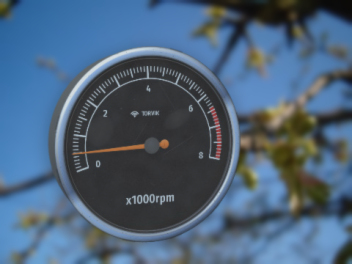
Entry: 500 rpm
